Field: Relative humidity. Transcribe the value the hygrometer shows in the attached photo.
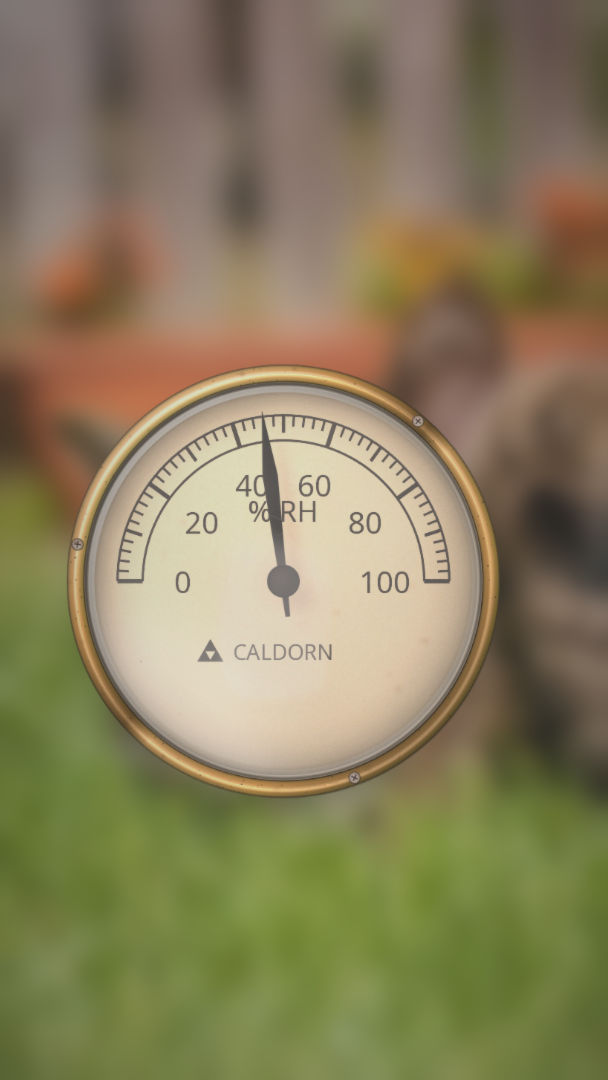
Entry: 46 %
